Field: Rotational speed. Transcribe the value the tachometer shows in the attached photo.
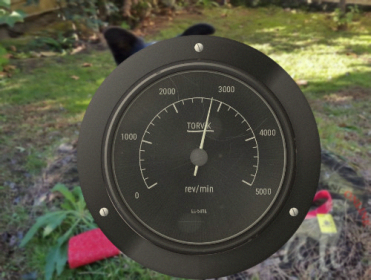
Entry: 2800 rpm
